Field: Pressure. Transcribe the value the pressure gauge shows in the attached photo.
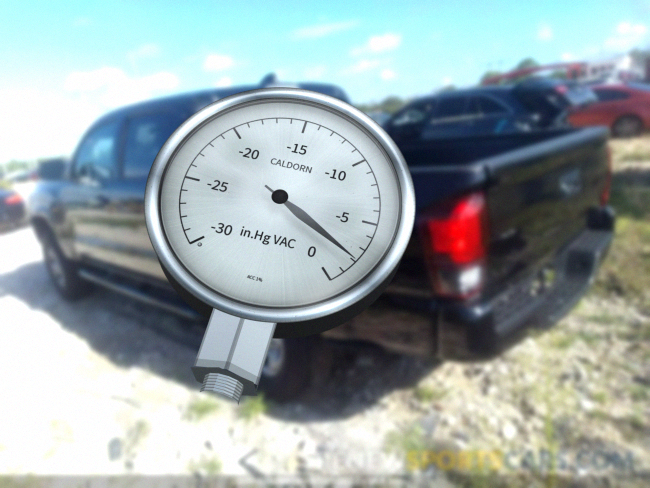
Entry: -2 inHg
